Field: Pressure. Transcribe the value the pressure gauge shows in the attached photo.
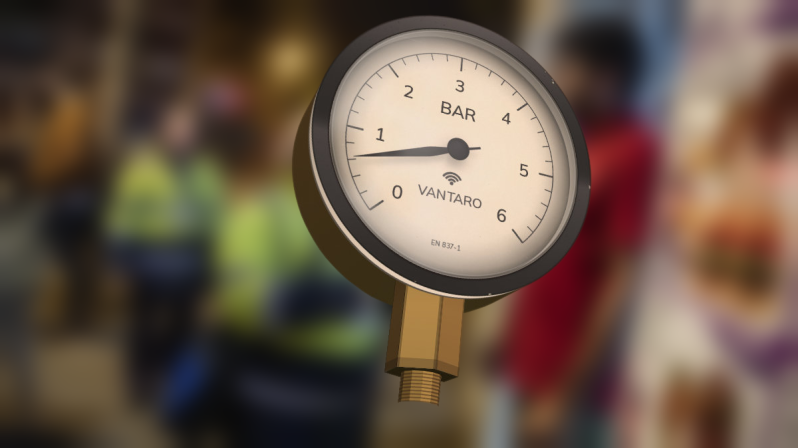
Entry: 0.6 bar
